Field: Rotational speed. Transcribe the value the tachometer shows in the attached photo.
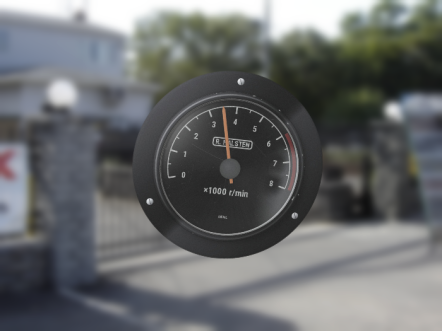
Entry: 3500 rpm
